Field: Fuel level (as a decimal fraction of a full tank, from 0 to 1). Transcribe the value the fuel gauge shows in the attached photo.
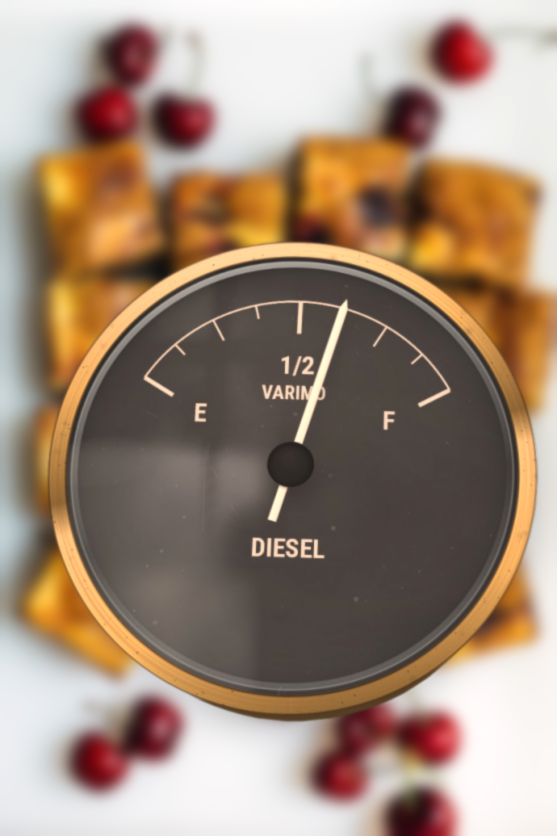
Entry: 0.625
